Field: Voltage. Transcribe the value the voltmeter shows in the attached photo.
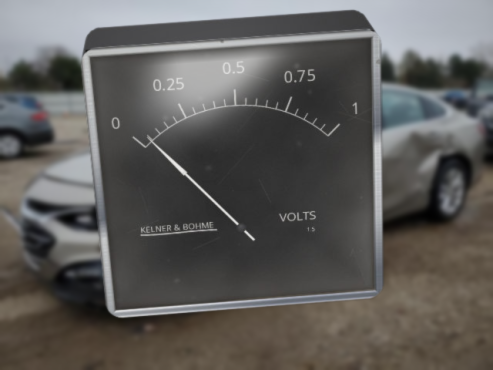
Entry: 0.05 V
